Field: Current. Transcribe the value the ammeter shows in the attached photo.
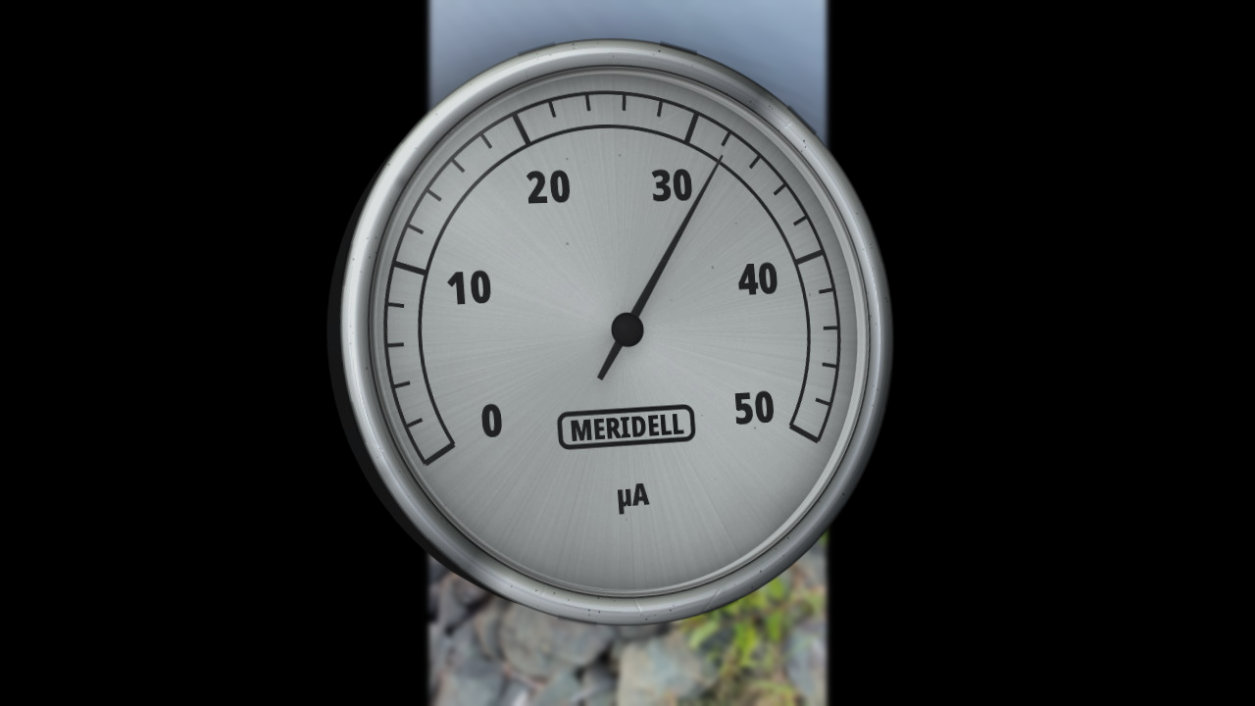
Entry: 32 µA
